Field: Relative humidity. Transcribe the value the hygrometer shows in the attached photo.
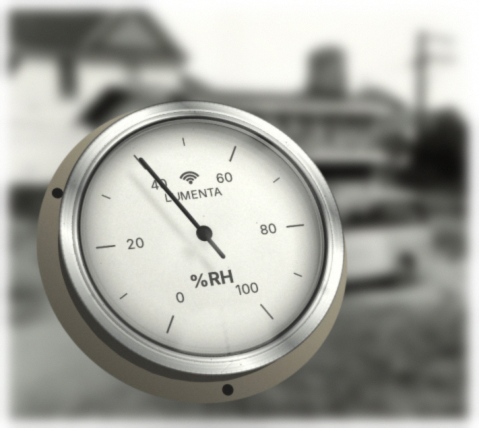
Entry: 40 %
